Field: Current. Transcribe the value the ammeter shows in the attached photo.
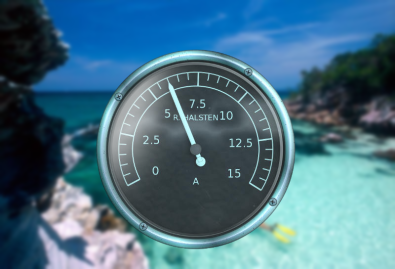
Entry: 6 A
